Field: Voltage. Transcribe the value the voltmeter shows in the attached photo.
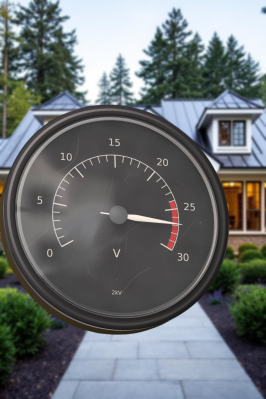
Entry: 27 V
